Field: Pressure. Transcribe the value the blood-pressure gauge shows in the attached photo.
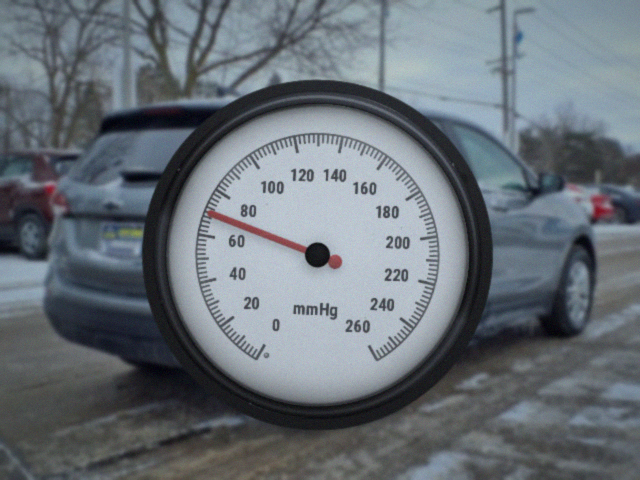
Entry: 70 mmHg
